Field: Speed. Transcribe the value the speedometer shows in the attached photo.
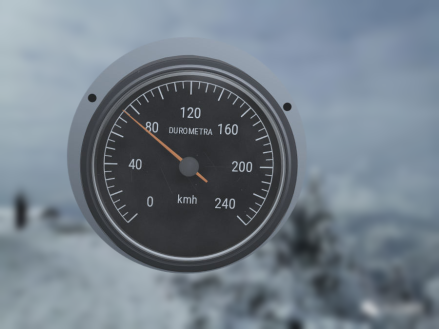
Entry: 75 km/h
